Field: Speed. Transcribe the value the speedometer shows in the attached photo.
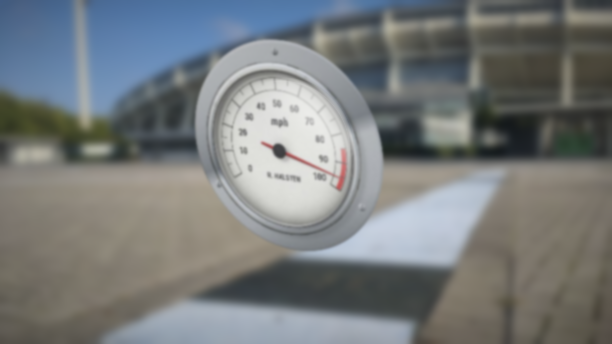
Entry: 95 mph
